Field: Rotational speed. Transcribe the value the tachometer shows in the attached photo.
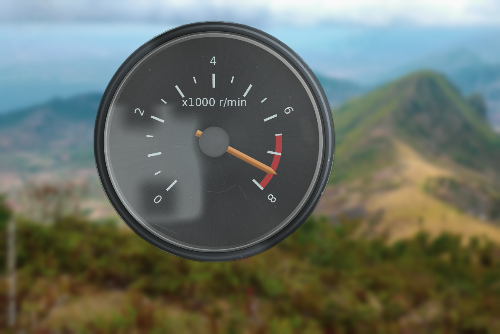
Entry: 7500 rpm
